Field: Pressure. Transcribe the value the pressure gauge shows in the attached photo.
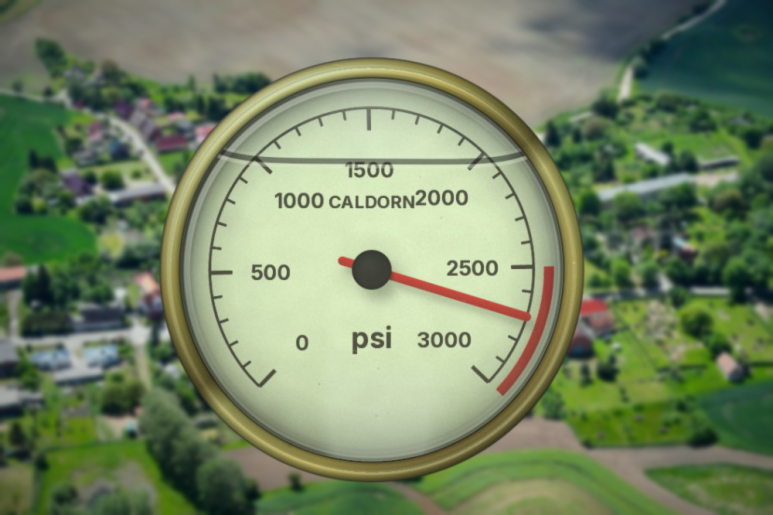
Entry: 2700 psi
